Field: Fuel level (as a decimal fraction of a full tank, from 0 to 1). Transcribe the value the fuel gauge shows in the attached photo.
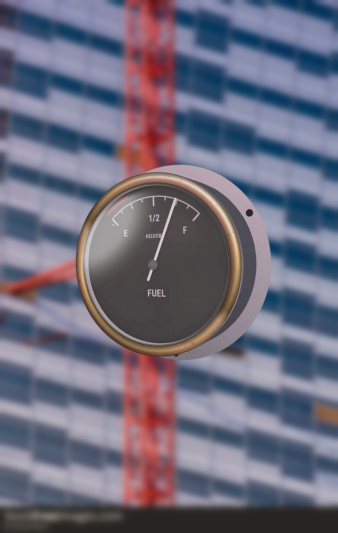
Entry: 0.75
